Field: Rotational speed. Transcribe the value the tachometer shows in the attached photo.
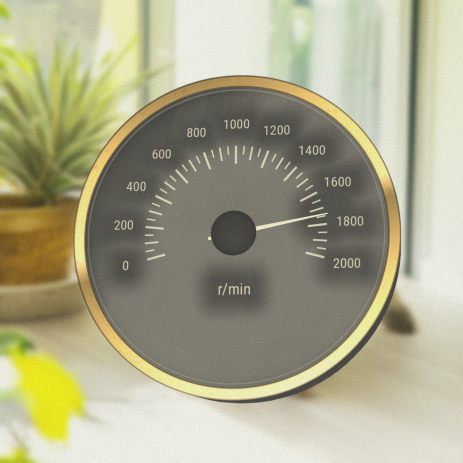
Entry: 1750 rpm
